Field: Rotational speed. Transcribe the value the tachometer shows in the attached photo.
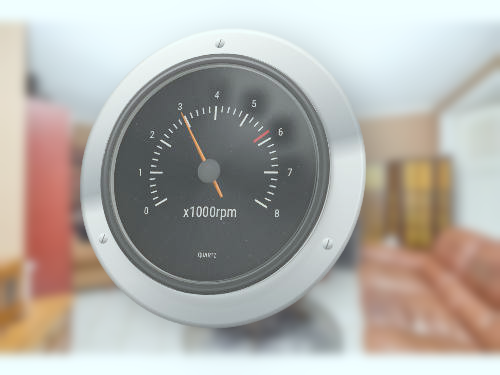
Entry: 3000 rpm
